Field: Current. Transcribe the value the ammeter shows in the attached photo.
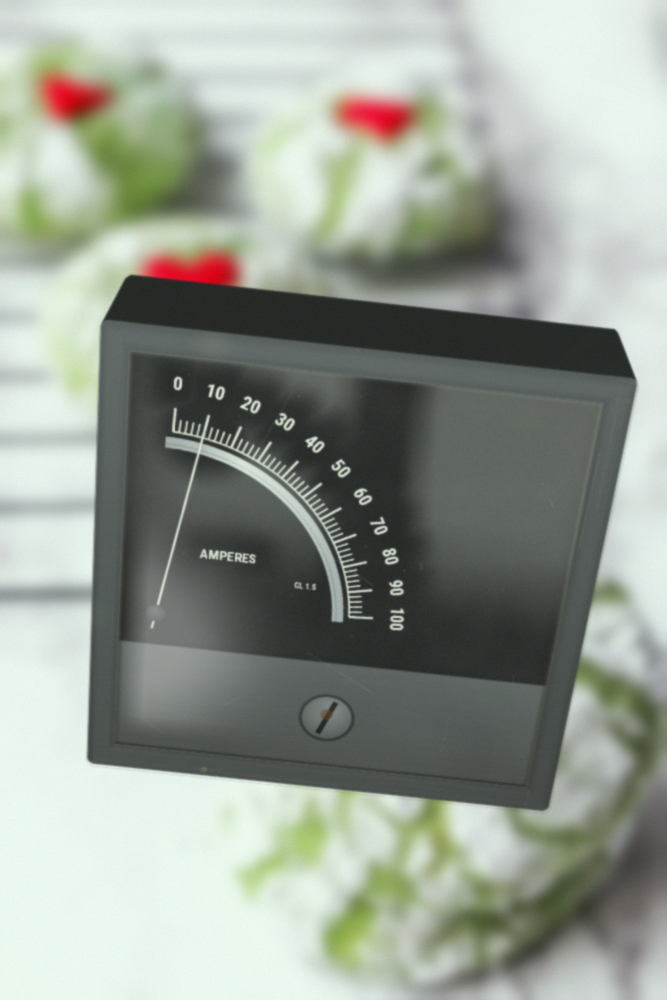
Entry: 10 A
